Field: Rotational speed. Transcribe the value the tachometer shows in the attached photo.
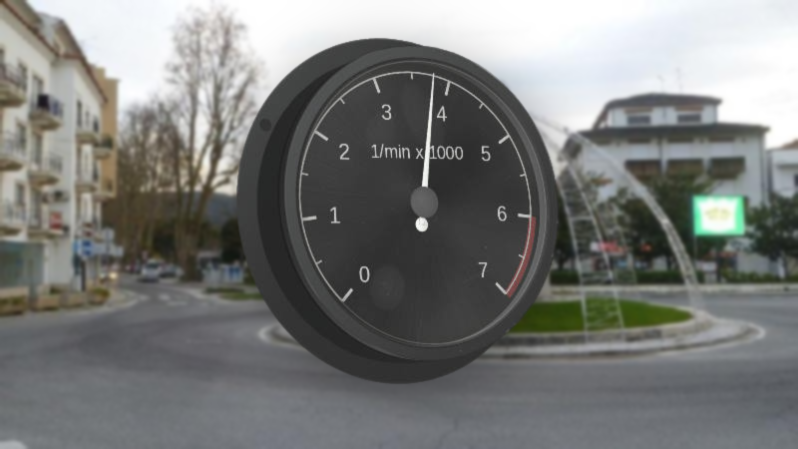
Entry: 3750 rpm
